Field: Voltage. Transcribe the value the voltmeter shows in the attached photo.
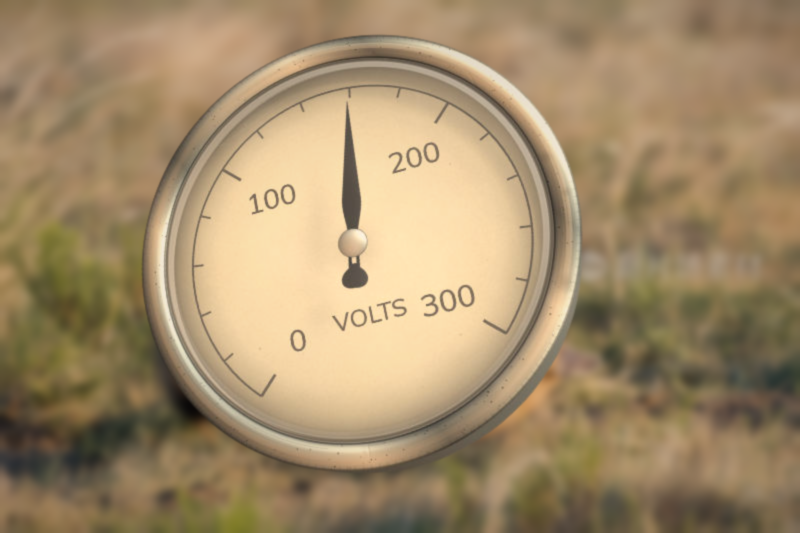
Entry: 160 V
